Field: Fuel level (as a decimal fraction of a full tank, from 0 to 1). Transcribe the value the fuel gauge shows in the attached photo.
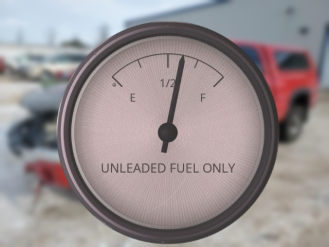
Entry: 0.625
